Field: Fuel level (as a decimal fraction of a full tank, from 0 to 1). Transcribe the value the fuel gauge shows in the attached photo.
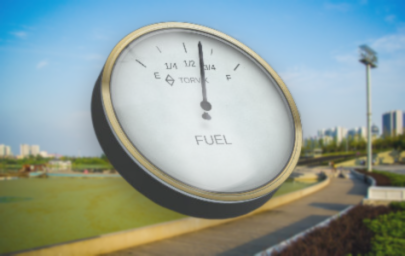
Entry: 0.625
